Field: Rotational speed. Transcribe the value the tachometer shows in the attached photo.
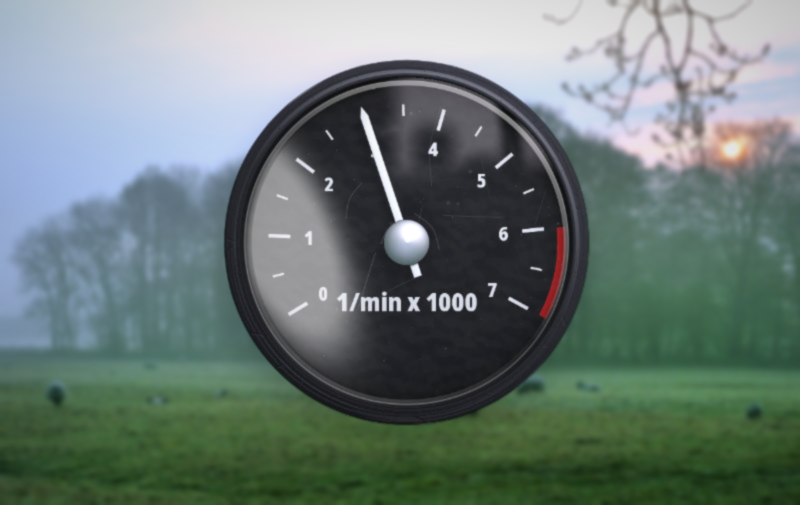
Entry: 3000 rpm
